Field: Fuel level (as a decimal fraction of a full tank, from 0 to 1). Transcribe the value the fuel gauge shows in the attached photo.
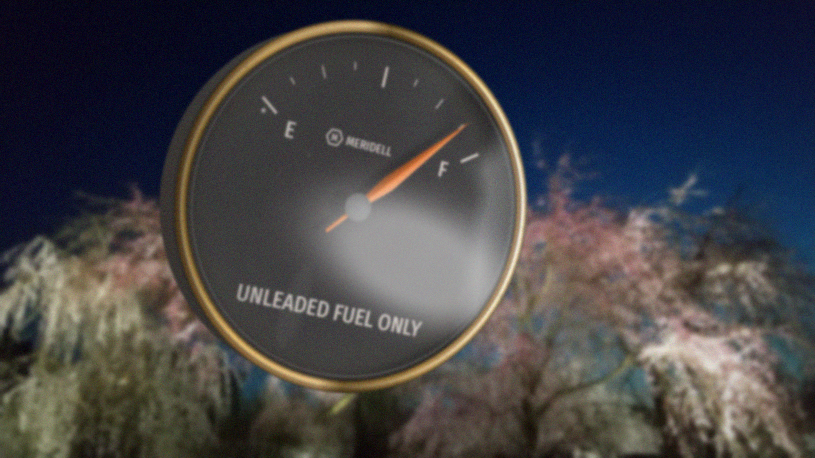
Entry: 0.875
